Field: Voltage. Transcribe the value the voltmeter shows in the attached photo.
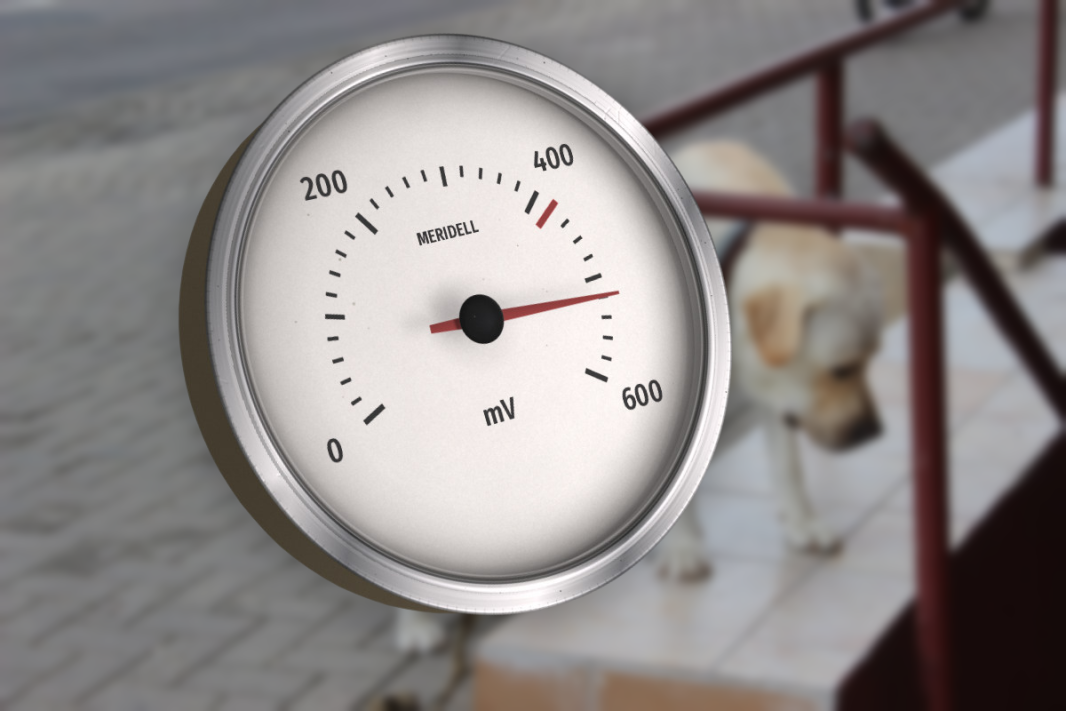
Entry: 520 mV
